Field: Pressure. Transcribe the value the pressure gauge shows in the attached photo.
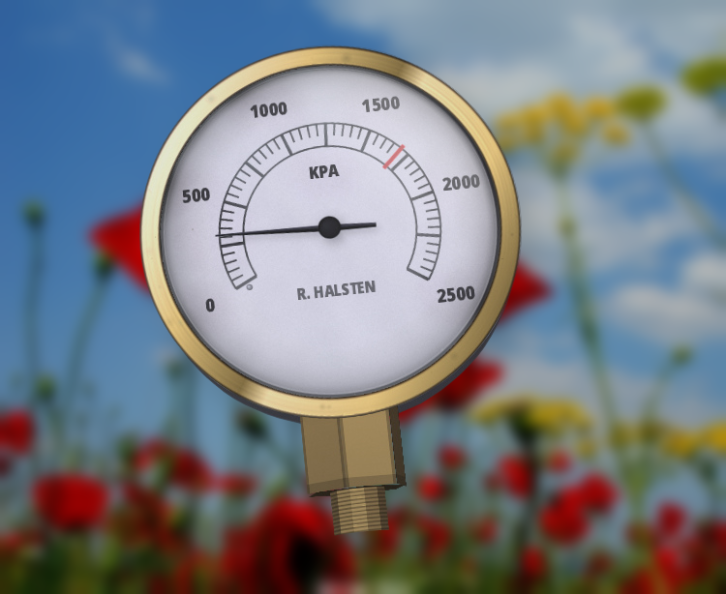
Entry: 300 kPa
